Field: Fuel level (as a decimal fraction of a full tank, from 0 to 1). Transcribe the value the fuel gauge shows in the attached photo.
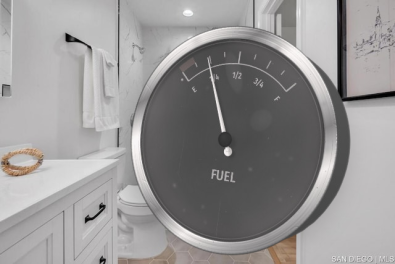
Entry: 0.25
